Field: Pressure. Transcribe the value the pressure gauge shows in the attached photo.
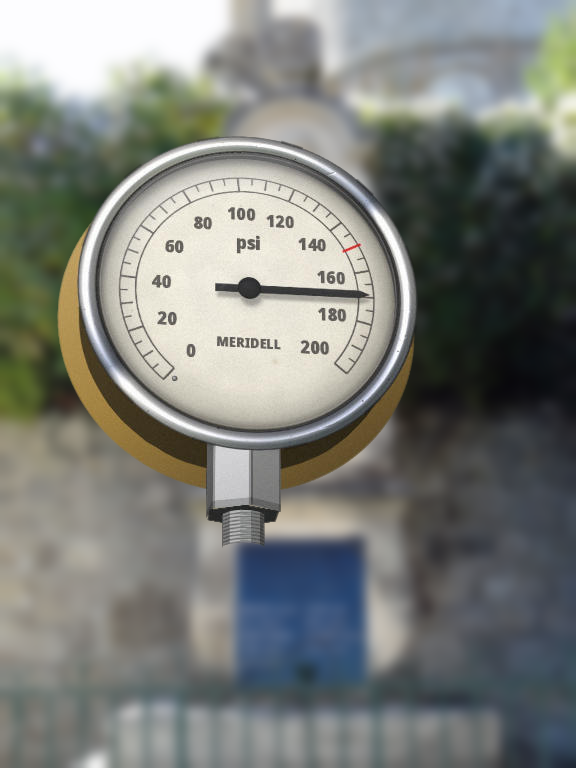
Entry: 170 psi
